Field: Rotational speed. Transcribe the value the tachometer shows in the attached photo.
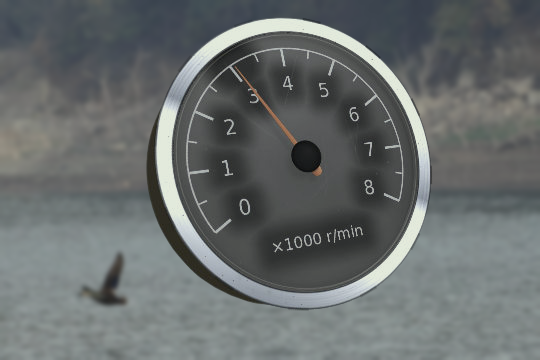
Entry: 3000 rpm
